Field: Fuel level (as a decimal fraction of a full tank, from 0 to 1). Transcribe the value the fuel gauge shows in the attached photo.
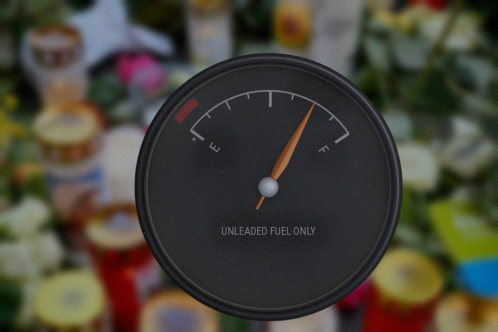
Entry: 0.75
